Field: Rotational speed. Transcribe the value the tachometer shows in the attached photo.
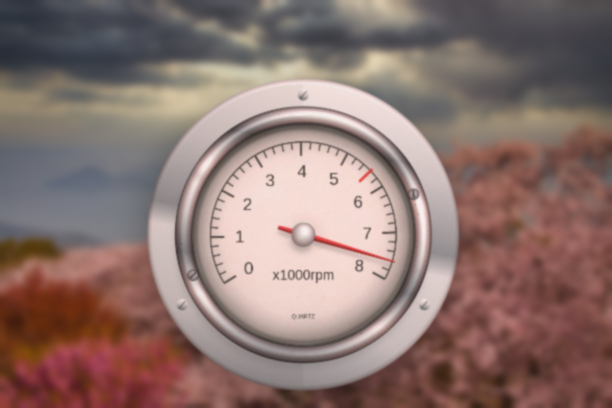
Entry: 7600 rpm
